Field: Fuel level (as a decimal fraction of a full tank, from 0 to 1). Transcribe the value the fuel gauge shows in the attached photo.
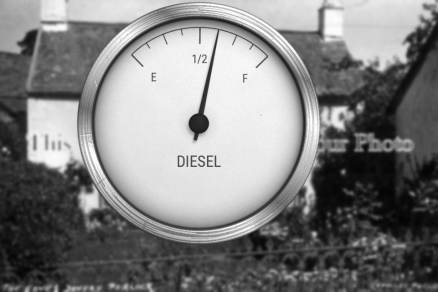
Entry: 0.625
